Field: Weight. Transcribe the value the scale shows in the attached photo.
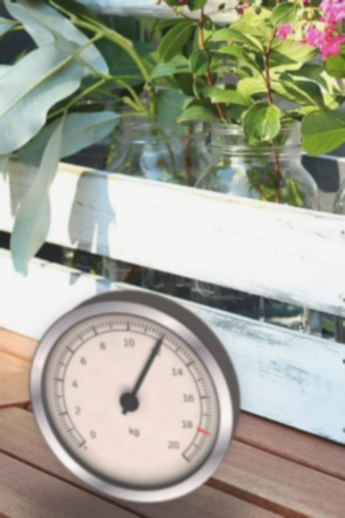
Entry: 12 kg
